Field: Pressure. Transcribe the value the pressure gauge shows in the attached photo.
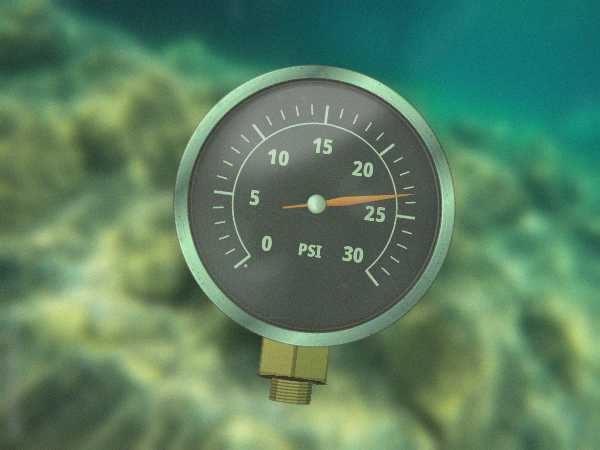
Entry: 23.5 psi
